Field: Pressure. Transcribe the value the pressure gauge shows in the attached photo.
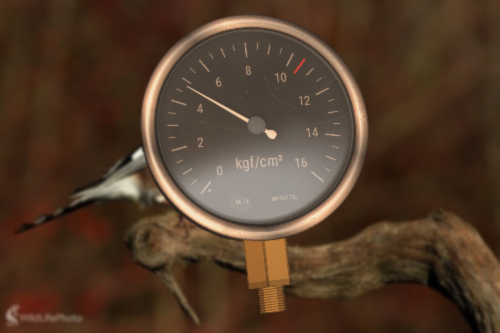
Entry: 4.75 kg/cm²
